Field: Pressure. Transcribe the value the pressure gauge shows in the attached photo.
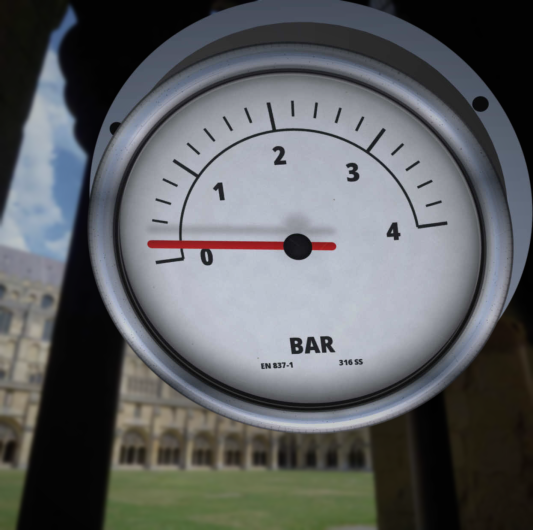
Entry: 0.2 bar
